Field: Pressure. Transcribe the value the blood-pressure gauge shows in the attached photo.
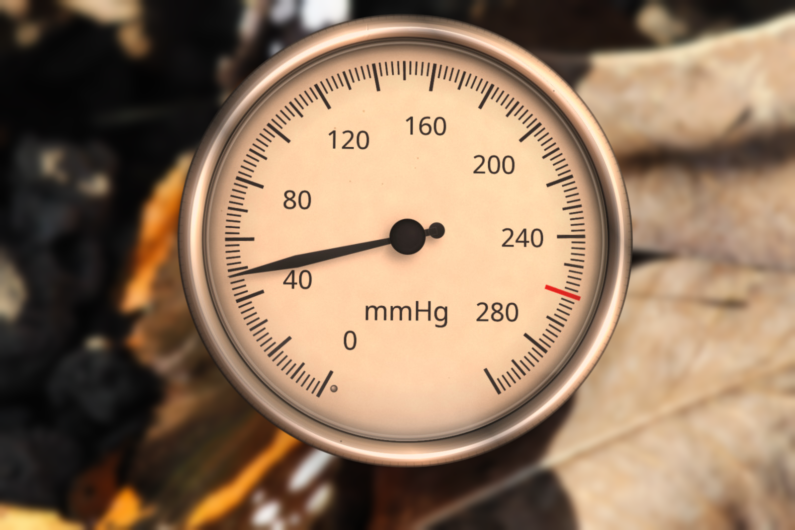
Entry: 48 mmHg
